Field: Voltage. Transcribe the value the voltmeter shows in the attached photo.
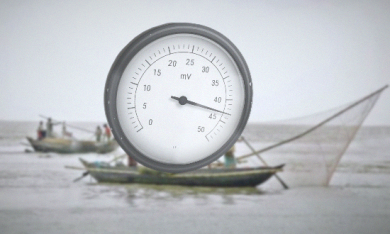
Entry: 43 mV
